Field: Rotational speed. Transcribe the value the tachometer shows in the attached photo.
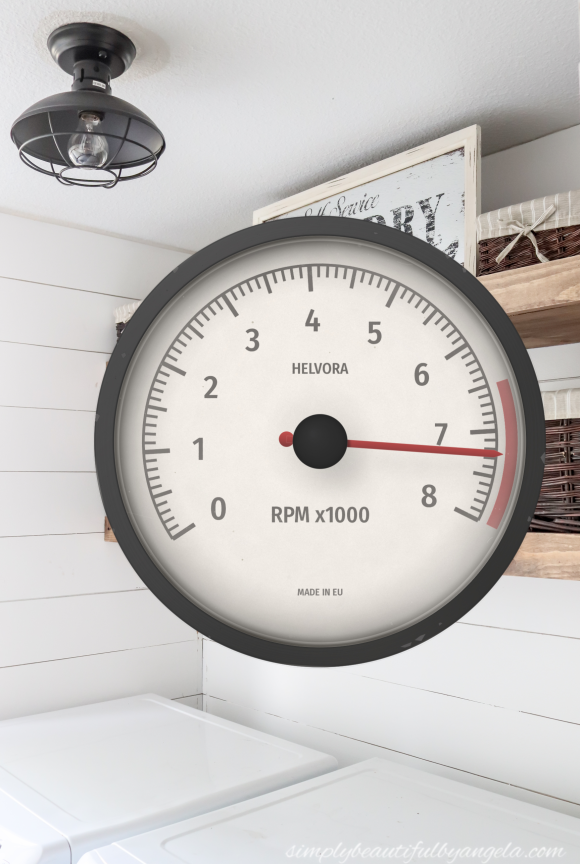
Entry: 7250 rpm
